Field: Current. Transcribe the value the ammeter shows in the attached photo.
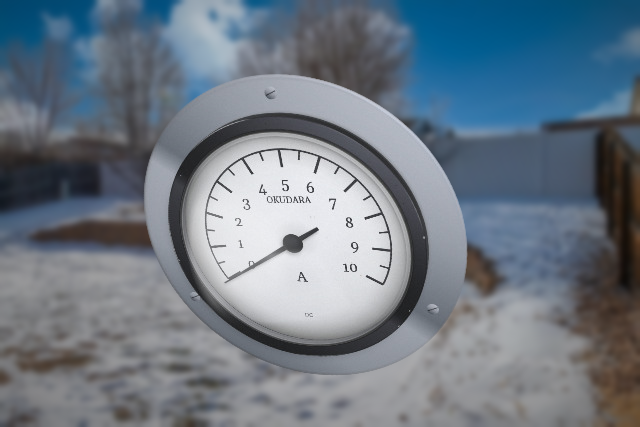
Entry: 0 A
